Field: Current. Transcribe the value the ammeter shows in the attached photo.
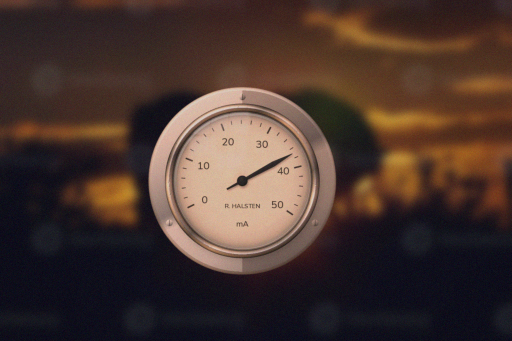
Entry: 37 mA
